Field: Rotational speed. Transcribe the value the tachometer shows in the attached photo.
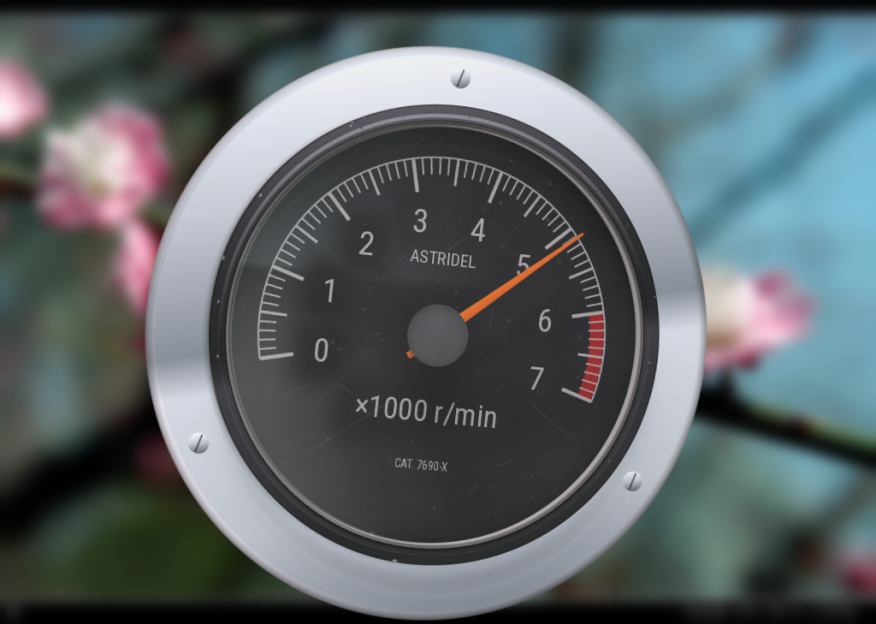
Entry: 5100 rpm
